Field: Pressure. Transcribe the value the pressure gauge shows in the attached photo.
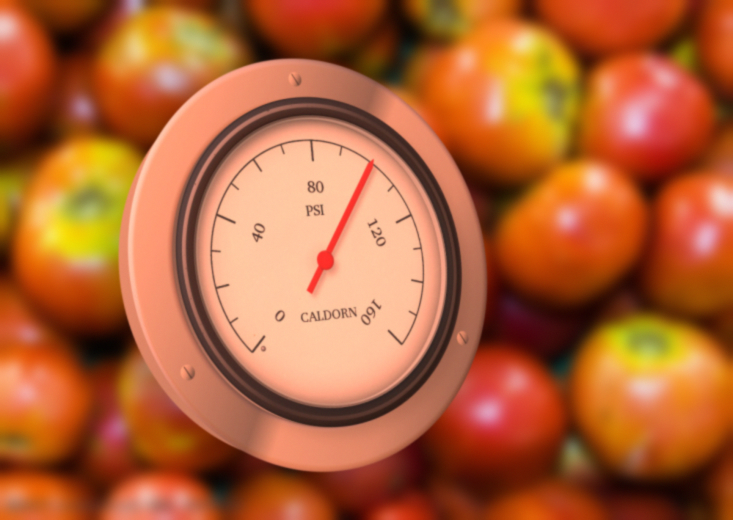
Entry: 100 psi
